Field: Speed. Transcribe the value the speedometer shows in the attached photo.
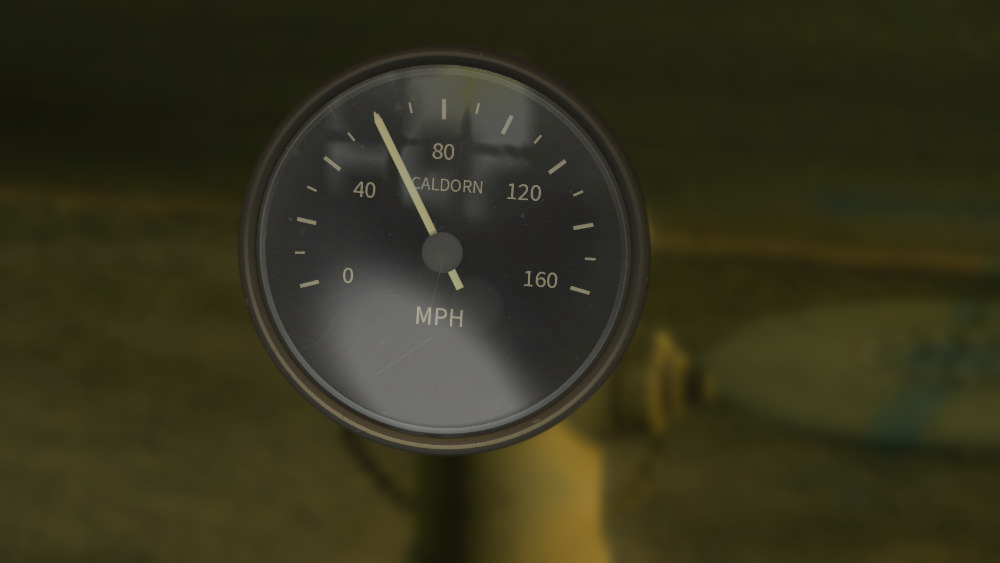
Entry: 60 mph
